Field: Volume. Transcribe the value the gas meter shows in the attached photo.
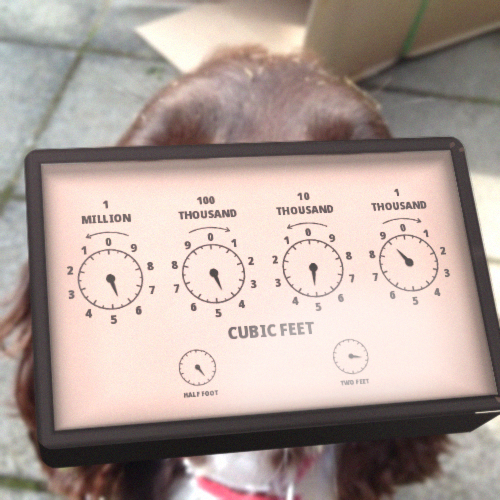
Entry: 544900 ft³
